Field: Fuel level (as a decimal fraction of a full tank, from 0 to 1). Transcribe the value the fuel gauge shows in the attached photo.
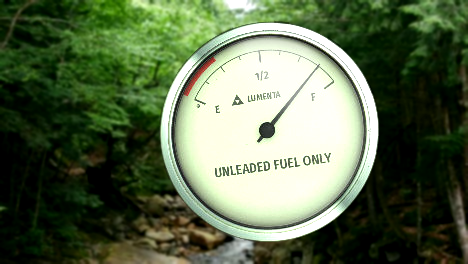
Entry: 0.875
